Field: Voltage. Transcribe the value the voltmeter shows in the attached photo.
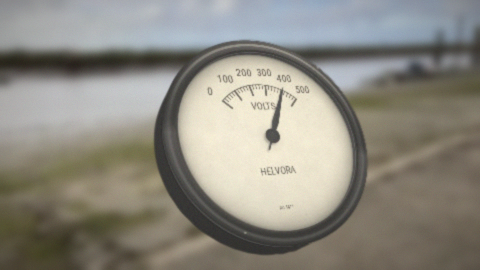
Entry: 400 V
